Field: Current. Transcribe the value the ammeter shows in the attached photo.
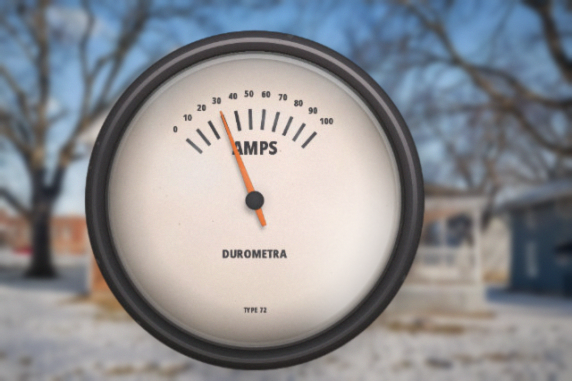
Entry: 30 A
